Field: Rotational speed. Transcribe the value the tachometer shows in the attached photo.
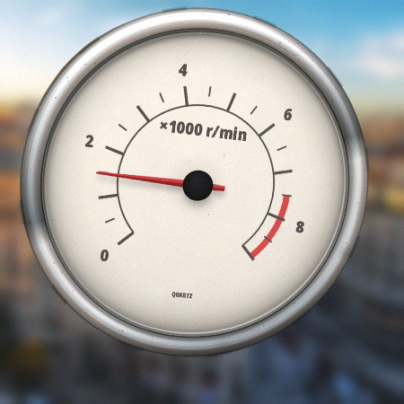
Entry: 1500 rpm
